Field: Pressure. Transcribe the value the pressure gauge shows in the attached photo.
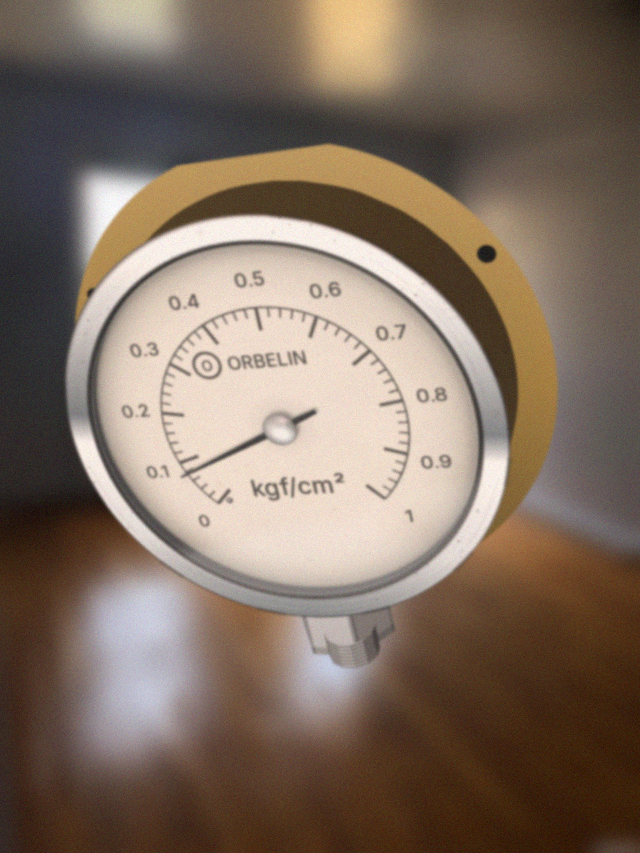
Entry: 0.08 kg/cm²
